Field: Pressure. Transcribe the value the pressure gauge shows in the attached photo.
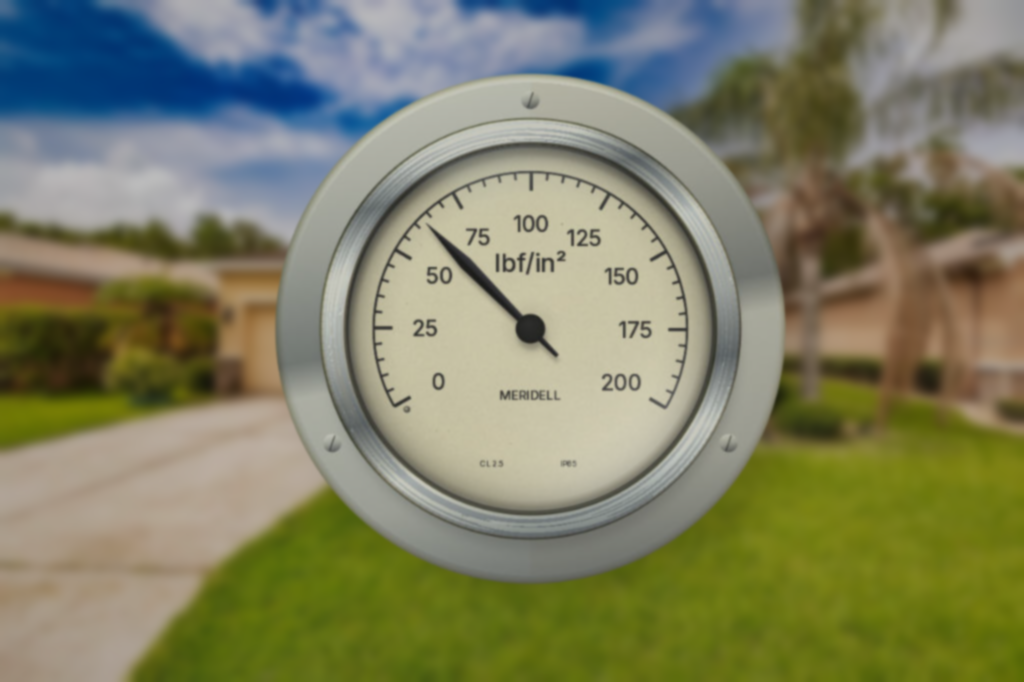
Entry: 62.5 psi
